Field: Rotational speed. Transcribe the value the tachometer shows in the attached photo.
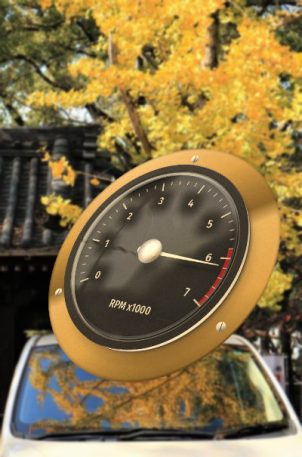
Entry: 6200 rpm
